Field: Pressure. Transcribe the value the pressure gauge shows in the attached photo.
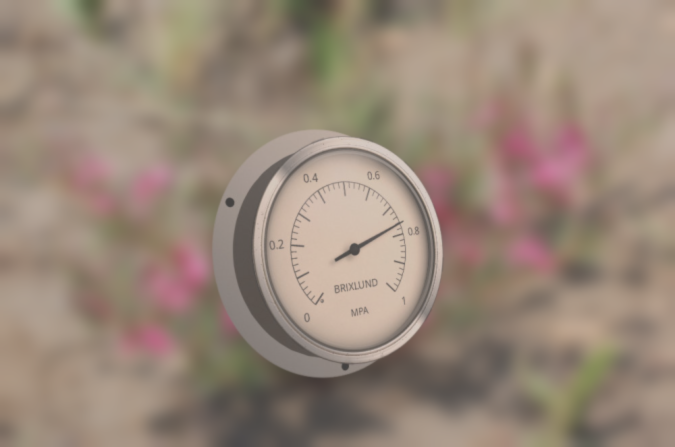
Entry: 0.76 MPa
